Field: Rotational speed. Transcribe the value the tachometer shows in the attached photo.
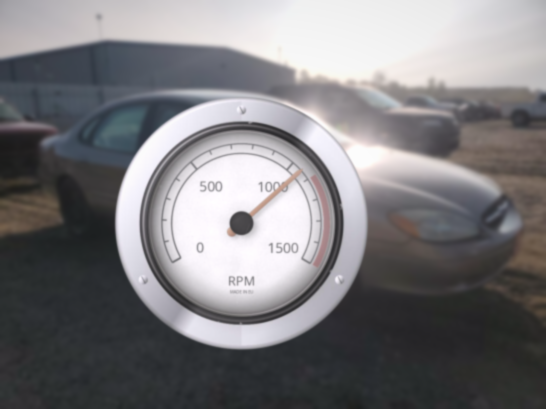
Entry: 1050 rpm
